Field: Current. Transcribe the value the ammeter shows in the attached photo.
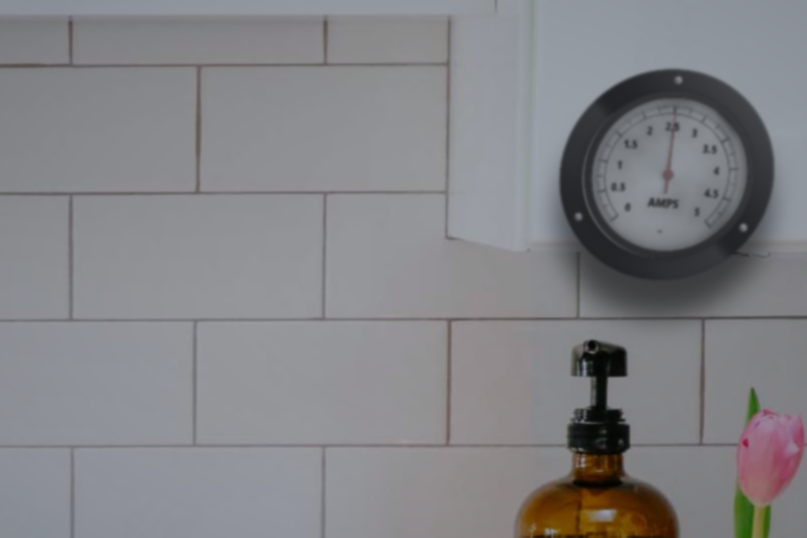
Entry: 2.5 A
